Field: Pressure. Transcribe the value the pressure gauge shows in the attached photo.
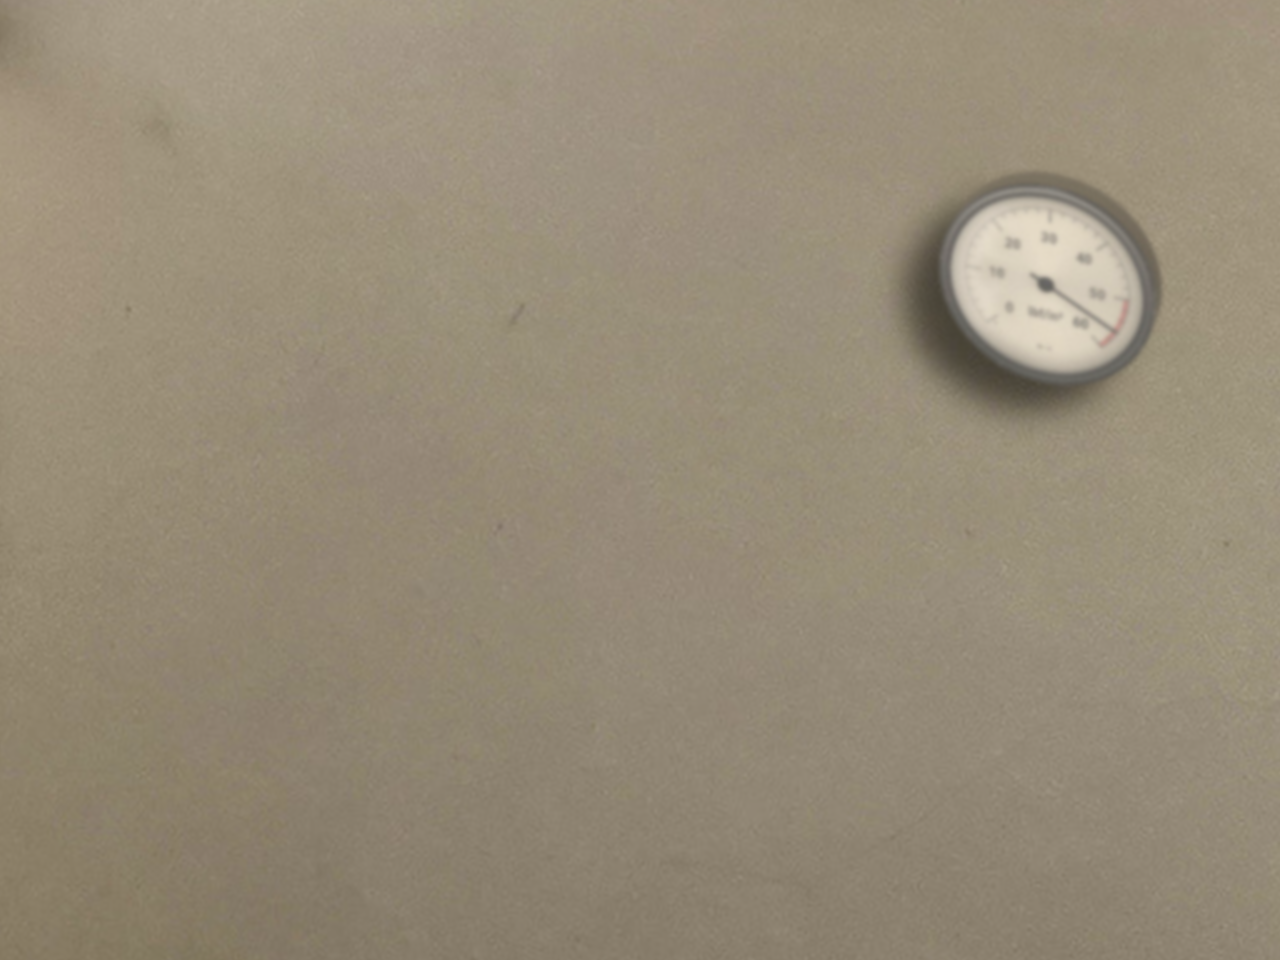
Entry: 56 psi
